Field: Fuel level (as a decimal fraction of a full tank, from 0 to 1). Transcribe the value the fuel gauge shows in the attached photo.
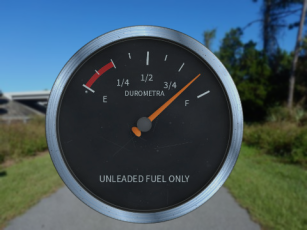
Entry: 0.875
